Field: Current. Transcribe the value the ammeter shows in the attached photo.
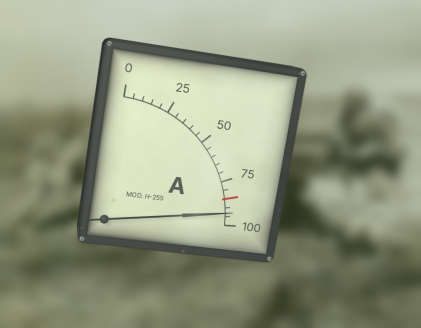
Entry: 92.5 A
